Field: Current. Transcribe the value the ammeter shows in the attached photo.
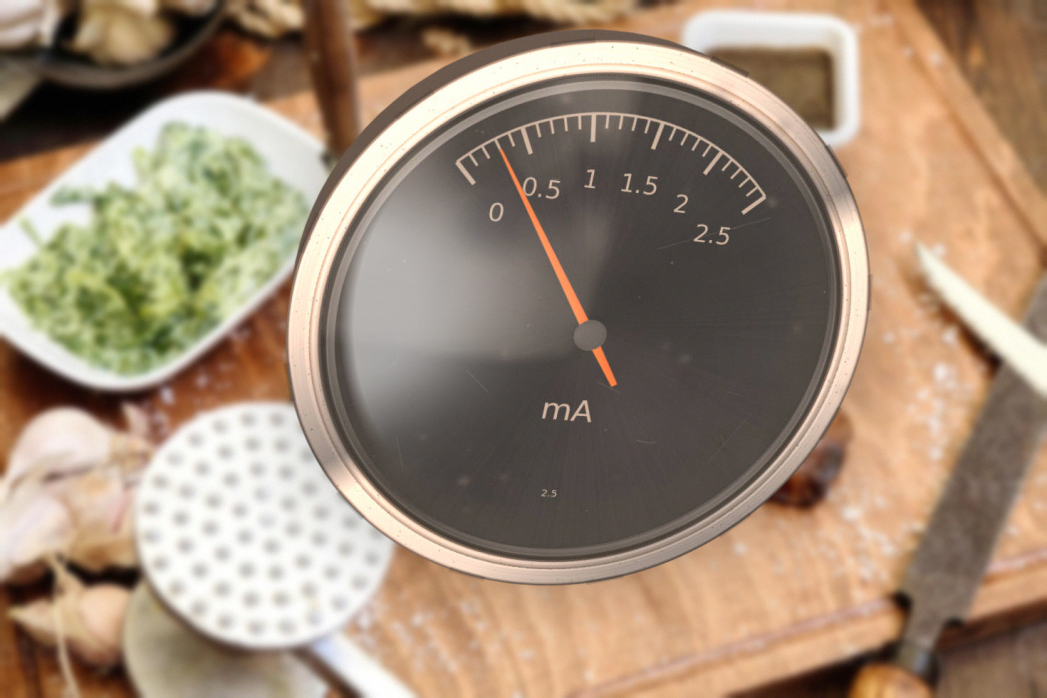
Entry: 0.3 mA
